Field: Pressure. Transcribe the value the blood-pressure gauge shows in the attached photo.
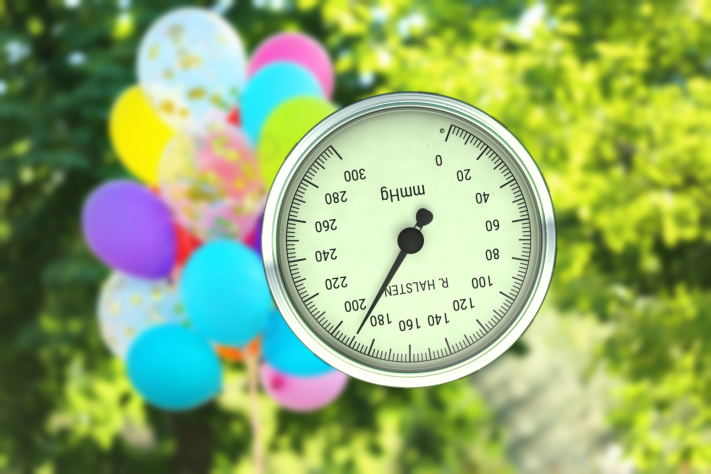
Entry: 190 mmHg
